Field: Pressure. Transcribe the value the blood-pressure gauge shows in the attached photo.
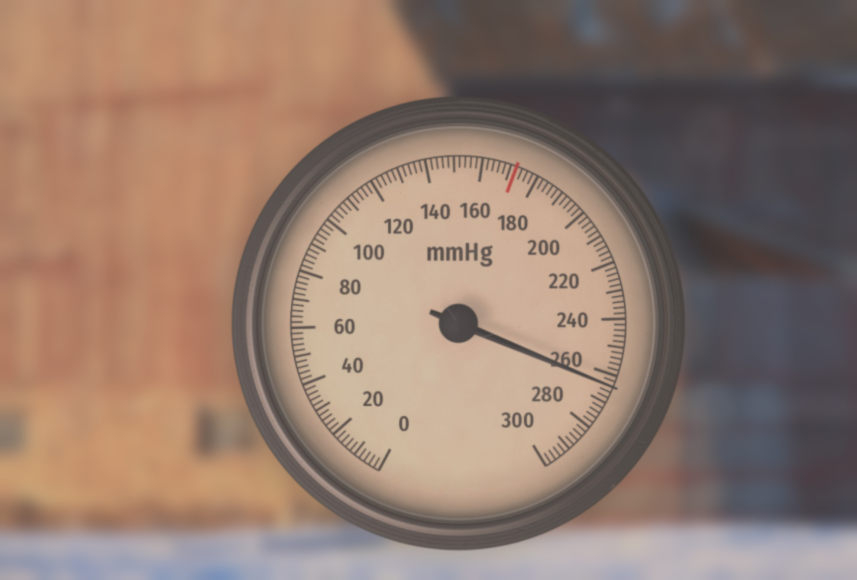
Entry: 264 mmHg
